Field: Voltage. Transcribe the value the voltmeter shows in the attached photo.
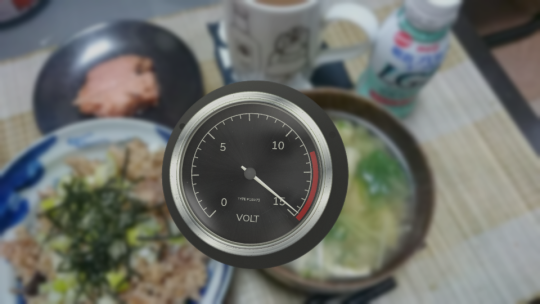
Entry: 14.75 V
